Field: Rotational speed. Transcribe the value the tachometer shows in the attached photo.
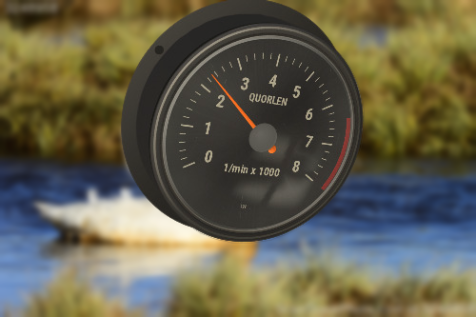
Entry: 2300 rpm
